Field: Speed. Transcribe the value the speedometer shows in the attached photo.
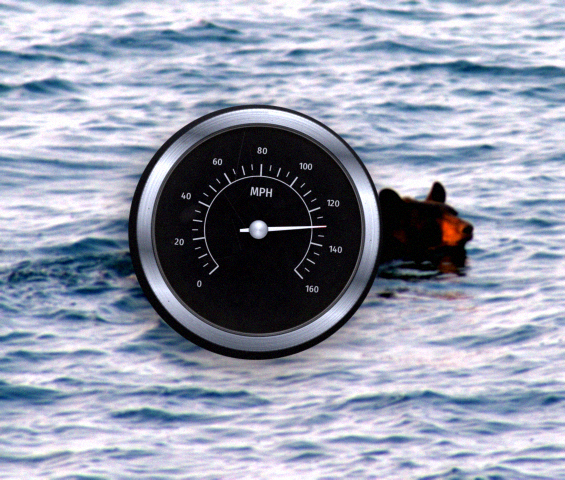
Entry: 130 mph
